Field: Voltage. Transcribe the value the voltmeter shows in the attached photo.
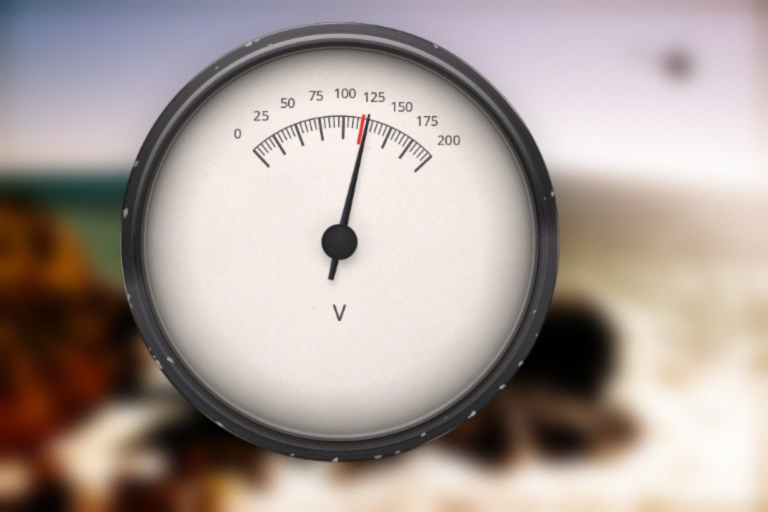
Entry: 125 V
